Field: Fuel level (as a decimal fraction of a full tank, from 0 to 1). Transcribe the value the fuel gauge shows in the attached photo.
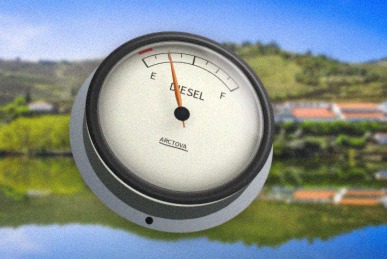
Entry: 0.25
